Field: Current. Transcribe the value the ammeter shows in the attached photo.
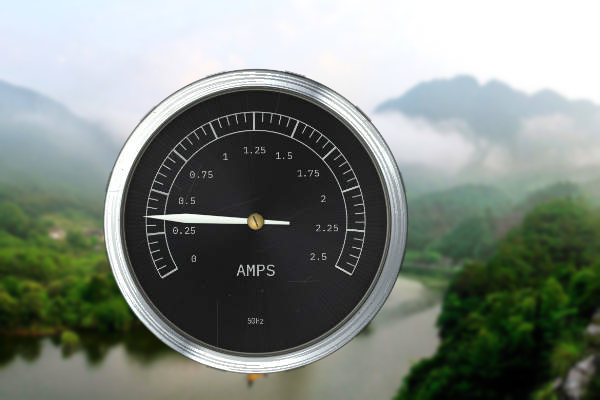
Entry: 0.35 A
